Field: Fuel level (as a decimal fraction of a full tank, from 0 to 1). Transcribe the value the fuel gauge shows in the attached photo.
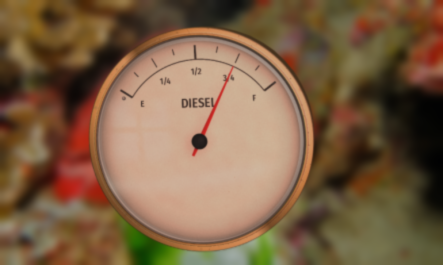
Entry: 0.75
